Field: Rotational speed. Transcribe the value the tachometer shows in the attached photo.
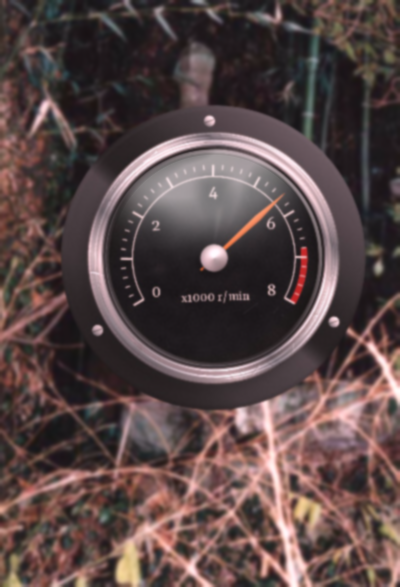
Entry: 5600 rpm
